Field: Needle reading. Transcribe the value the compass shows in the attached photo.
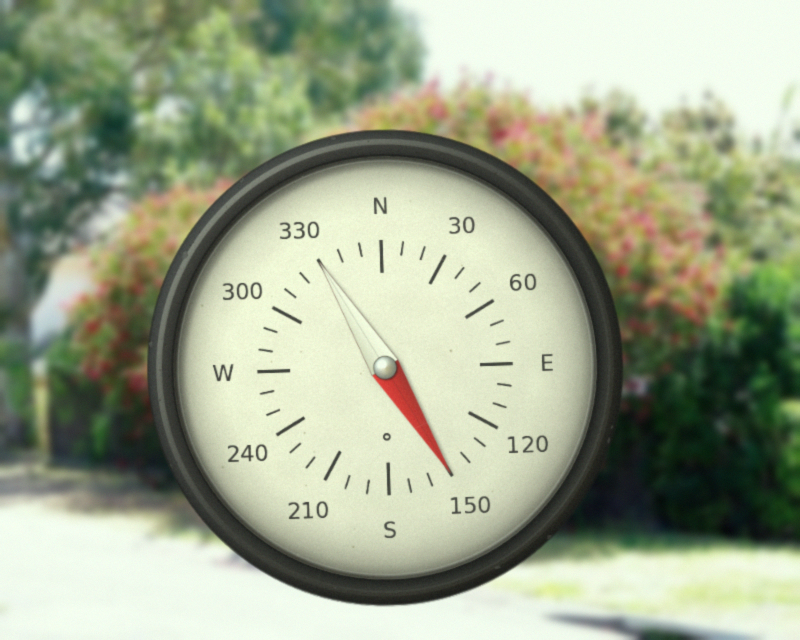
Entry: 150 °
